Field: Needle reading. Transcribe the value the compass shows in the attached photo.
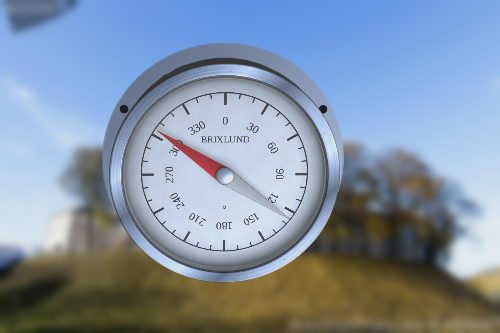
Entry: 305 °
